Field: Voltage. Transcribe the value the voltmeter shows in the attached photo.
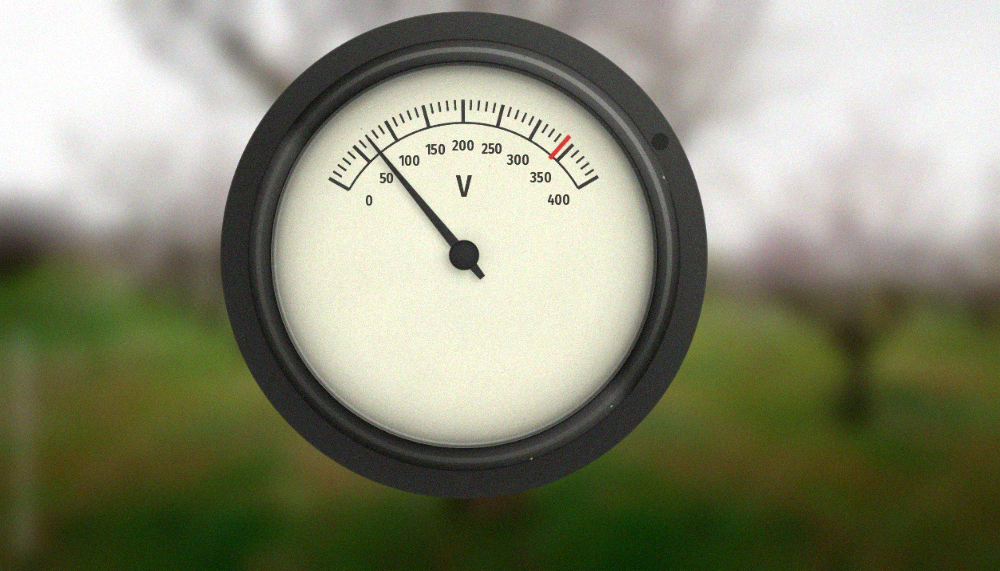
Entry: 70 V
